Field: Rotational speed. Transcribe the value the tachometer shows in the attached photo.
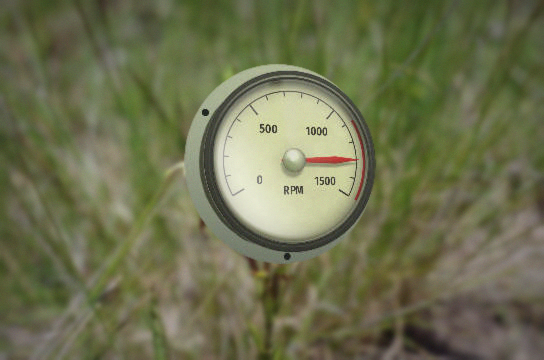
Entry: 1300 rpm
